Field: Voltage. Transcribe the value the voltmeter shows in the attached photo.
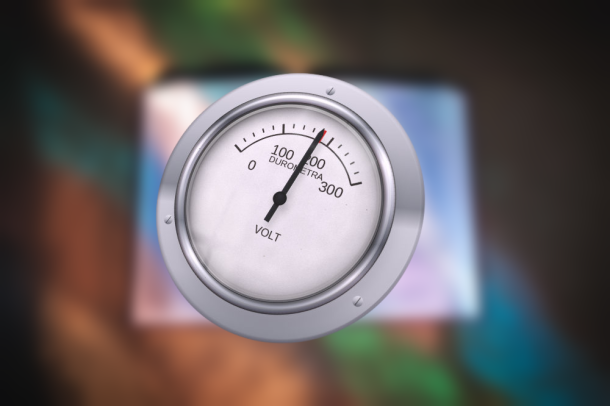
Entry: 180 V
